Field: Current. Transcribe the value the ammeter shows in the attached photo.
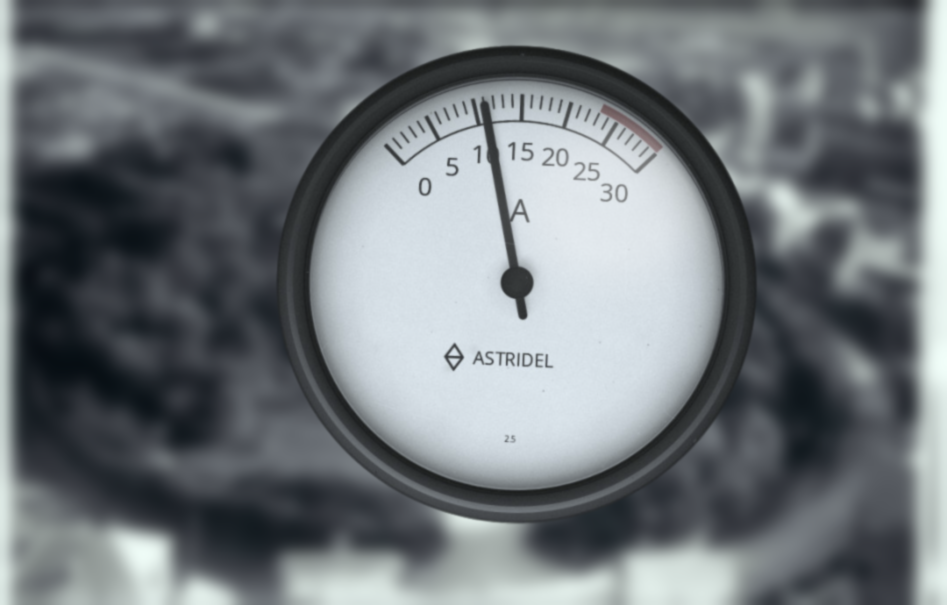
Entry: 11 A
